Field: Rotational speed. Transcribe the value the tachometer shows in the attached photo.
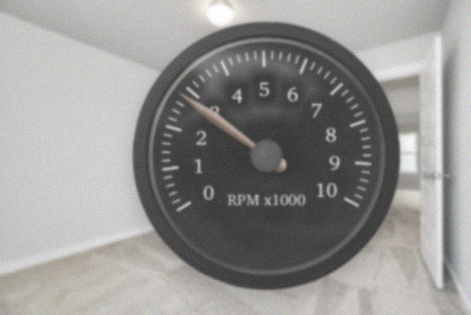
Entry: 2800 rpm
